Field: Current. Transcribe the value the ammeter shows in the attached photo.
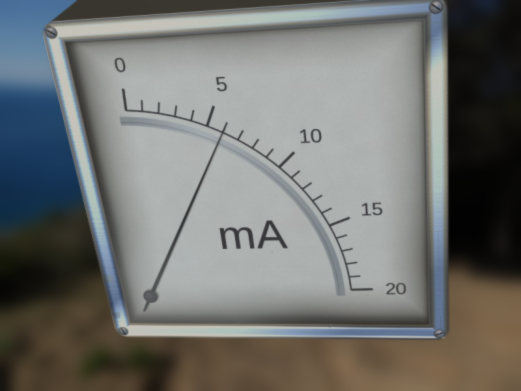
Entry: 6 mA
